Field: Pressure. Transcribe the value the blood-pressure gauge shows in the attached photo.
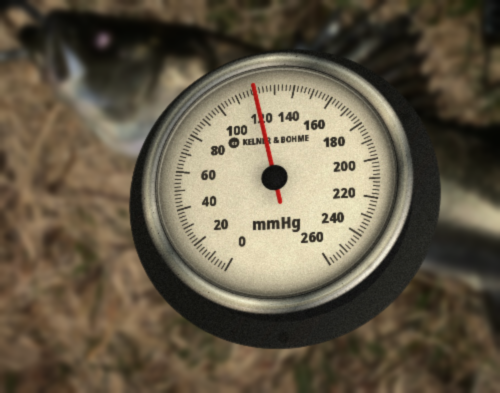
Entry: 120 mmHg
